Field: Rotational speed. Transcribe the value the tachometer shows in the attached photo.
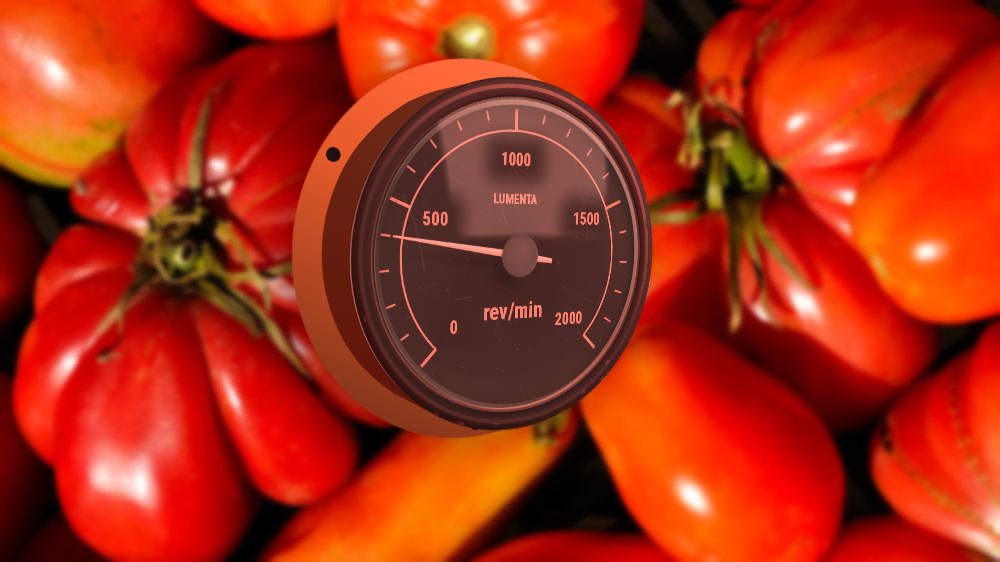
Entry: 400 rpm
